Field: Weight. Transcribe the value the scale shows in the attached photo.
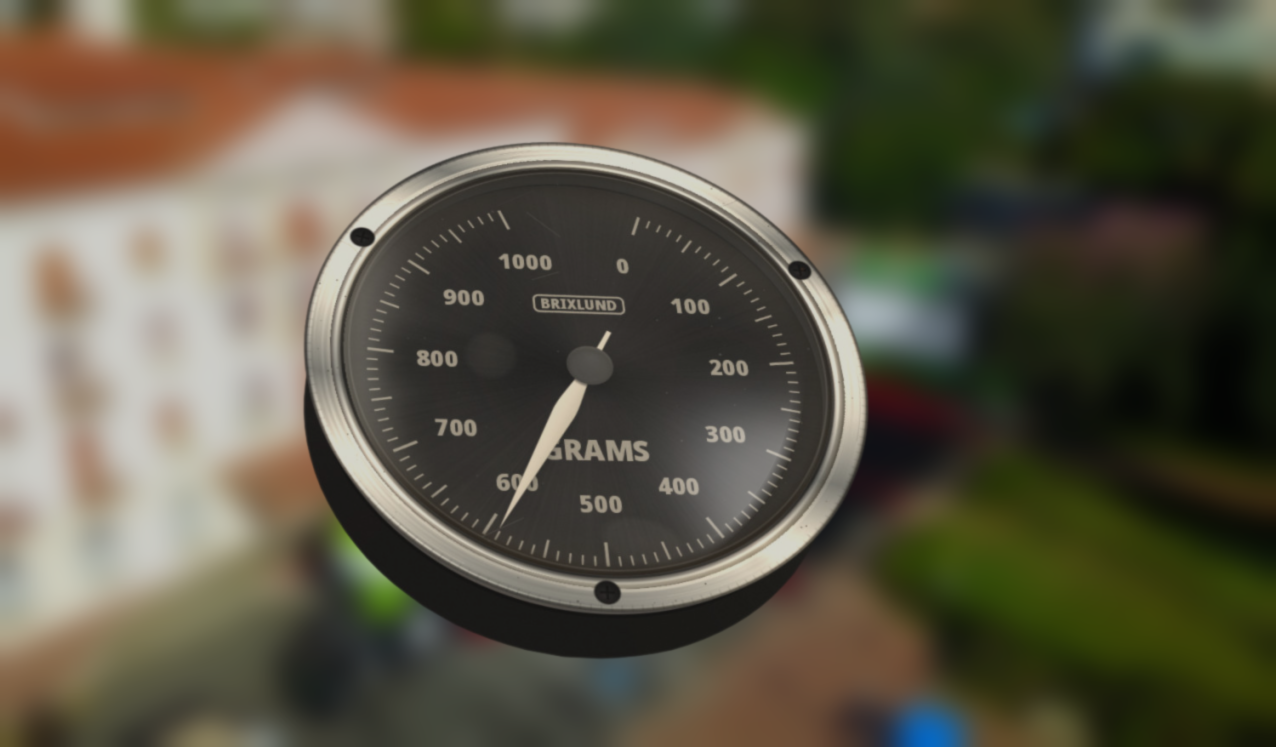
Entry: 590 g
